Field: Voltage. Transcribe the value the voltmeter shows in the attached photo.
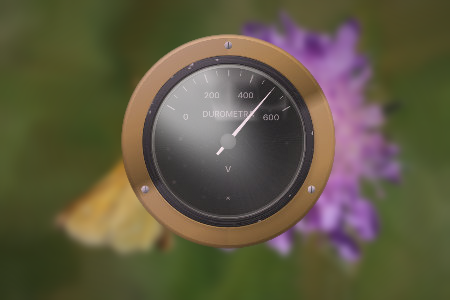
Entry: 500 V
